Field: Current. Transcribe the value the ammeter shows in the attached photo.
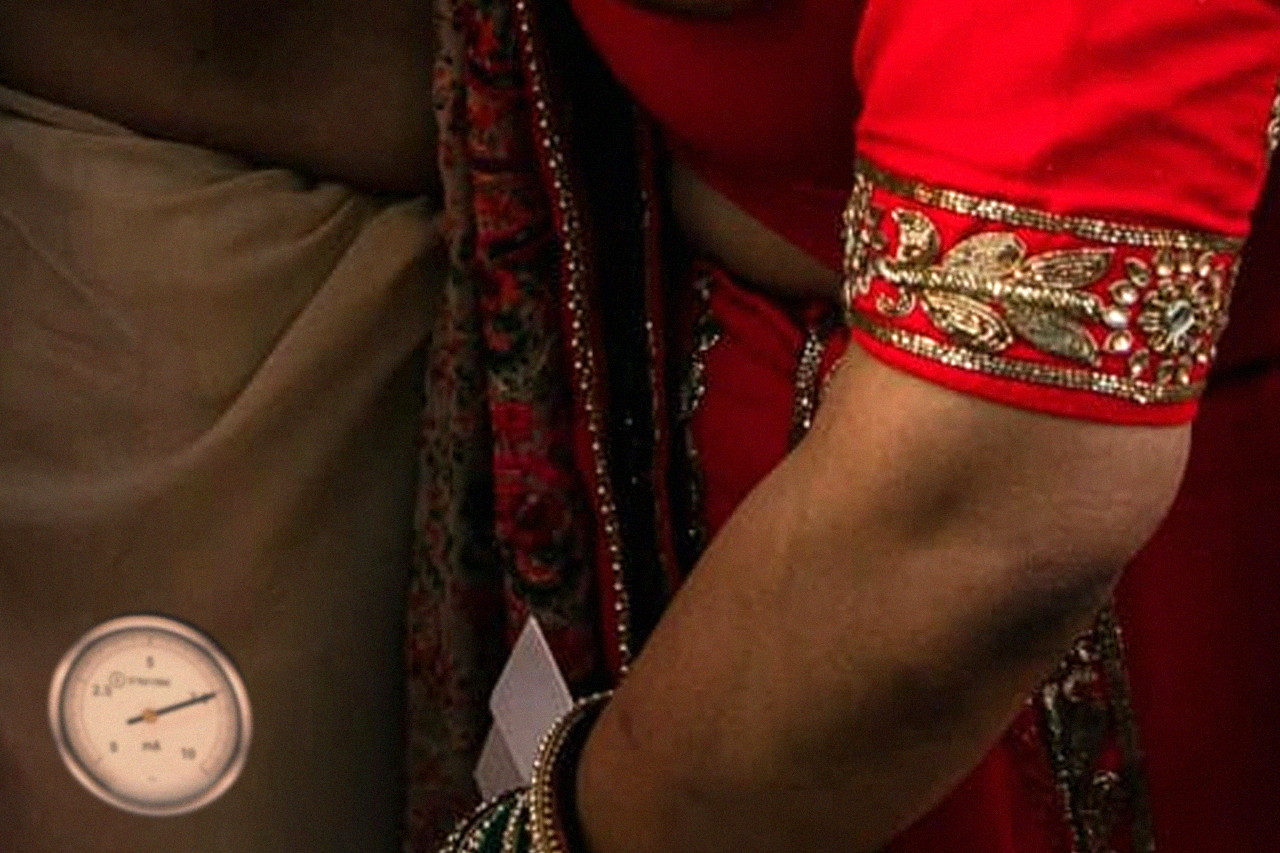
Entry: 7.5 mA
